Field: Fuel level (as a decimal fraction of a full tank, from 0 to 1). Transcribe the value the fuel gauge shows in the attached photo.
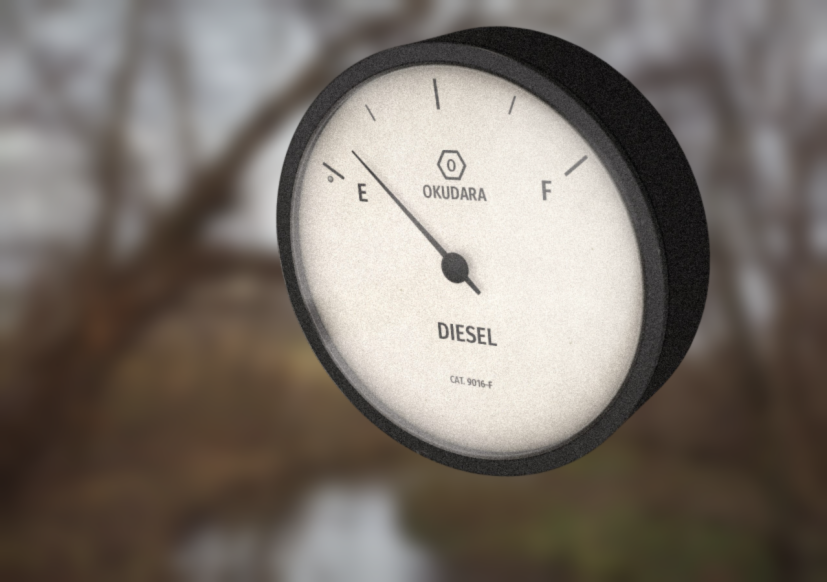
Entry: 0.125
